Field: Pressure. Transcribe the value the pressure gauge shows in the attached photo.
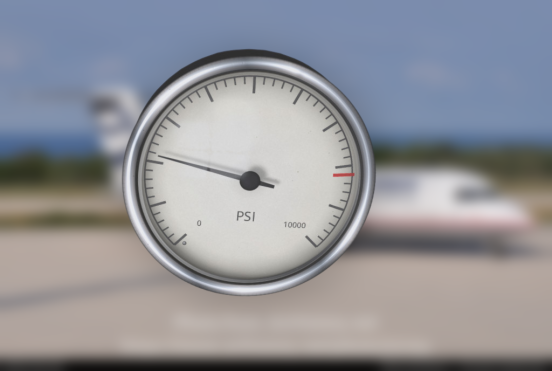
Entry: 2200 psi
